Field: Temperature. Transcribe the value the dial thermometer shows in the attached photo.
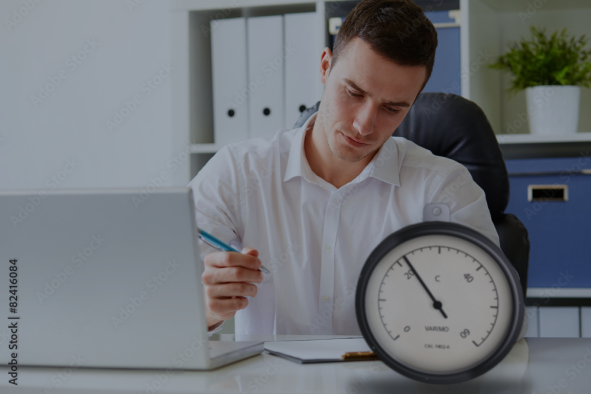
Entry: 22 °C
